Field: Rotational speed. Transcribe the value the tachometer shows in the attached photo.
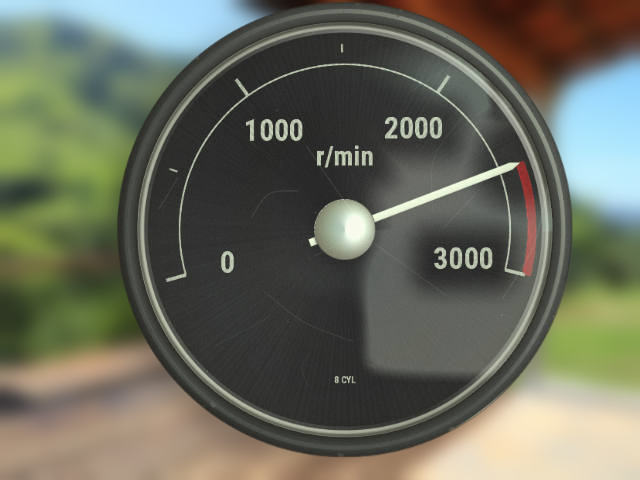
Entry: 2500 rpm
